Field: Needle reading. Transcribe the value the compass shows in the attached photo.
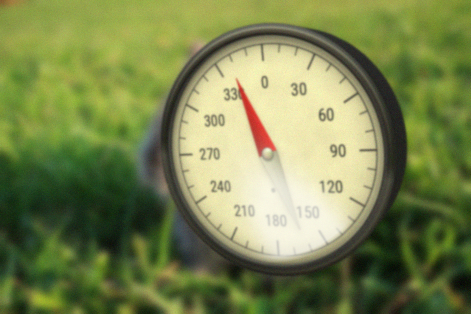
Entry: 340 °
